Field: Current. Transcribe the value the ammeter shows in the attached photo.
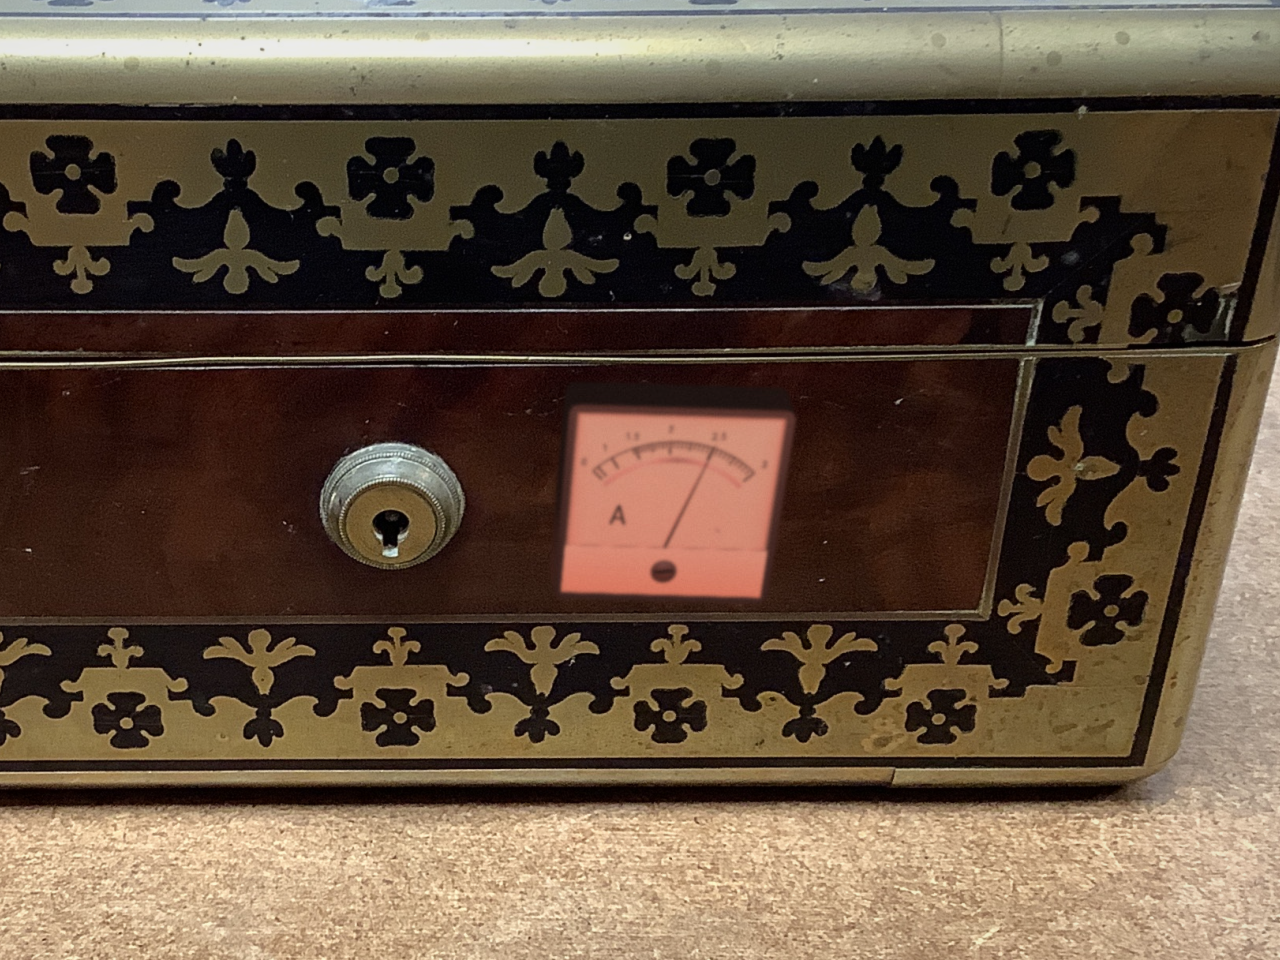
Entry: 2.5 A
